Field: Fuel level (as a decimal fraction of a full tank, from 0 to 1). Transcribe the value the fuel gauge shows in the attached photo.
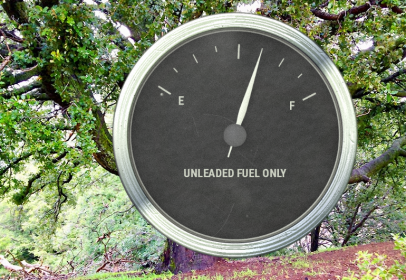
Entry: 0.625
